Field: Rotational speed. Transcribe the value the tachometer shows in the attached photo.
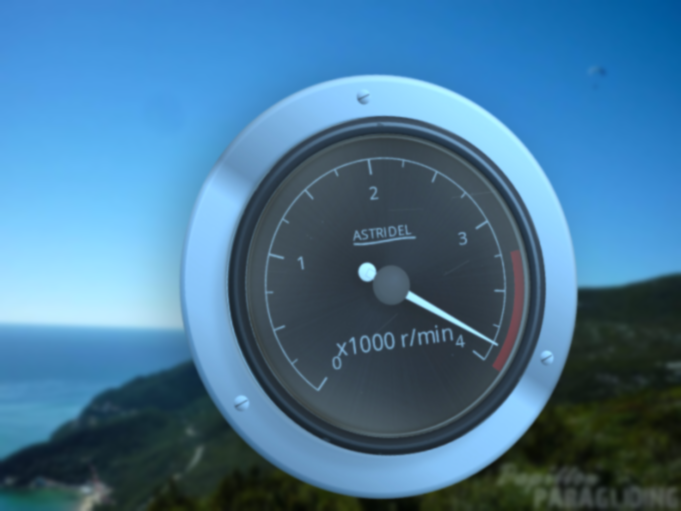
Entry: 3875 rpm
